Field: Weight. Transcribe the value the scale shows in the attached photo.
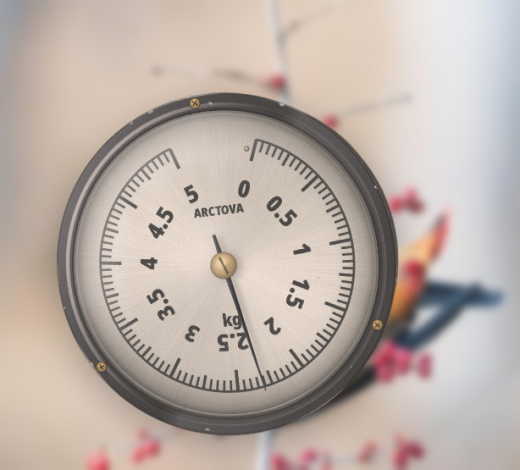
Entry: 2.3 kg
